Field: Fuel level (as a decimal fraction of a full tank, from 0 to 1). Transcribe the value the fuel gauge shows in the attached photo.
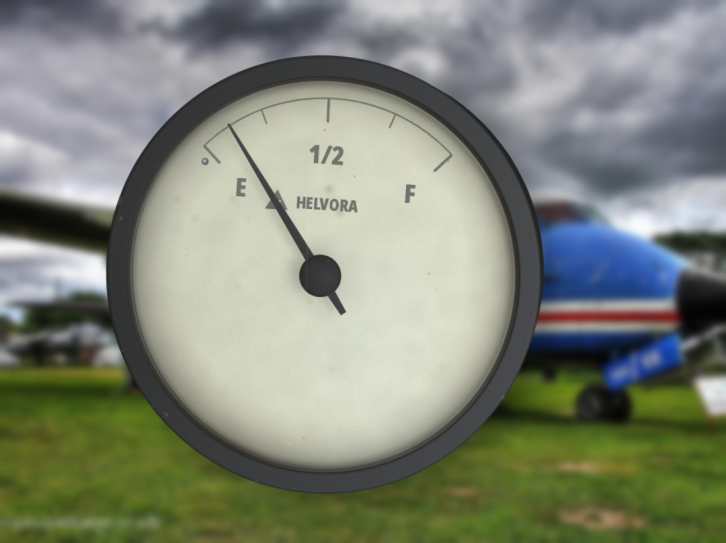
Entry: 0.125
